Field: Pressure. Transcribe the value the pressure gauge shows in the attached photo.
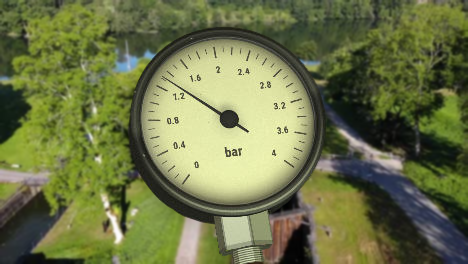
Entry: 1.3 bar
